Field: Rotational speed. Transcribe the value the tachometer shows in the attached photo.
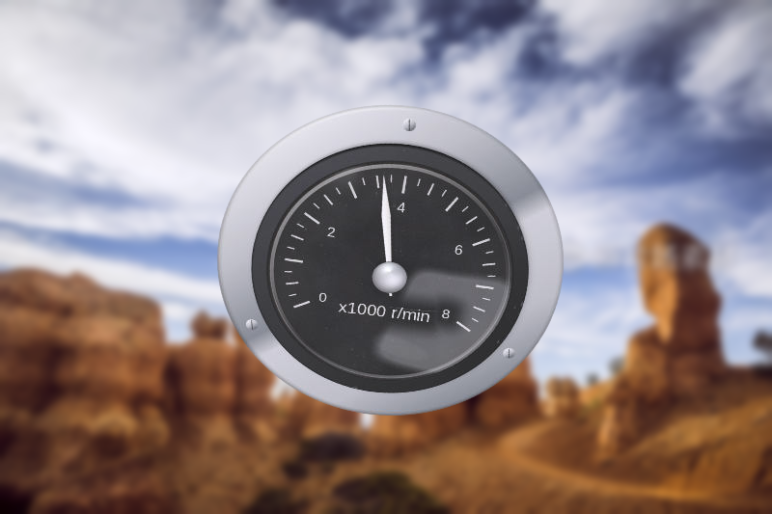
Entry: 3625 rpm
